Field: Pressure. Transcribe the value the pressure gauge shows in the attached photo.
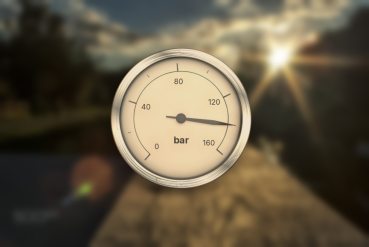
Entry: 140 bar
